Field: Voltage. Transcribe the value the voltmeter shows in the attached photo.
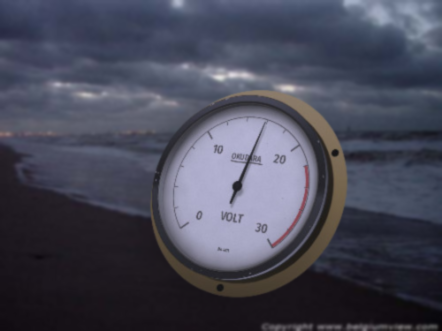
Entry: 16 V
